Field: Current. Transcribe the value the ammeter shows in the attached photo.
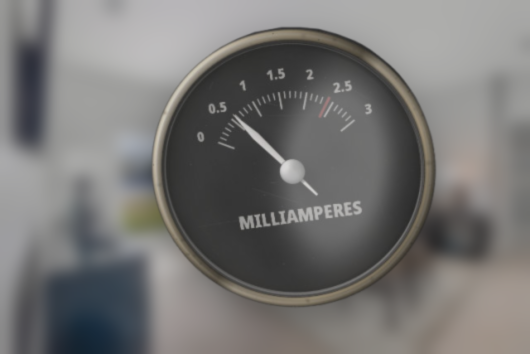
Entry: 0.6 mA
